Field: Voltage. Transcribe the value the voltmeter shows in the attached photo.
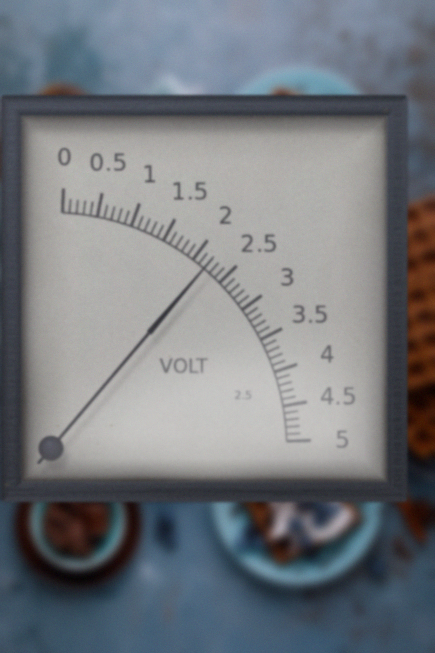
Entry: 2.2 V
